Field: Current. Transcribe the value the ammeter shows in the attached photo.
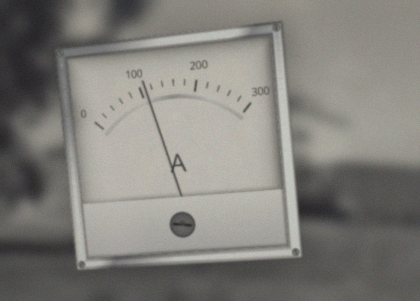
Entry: 110 A
